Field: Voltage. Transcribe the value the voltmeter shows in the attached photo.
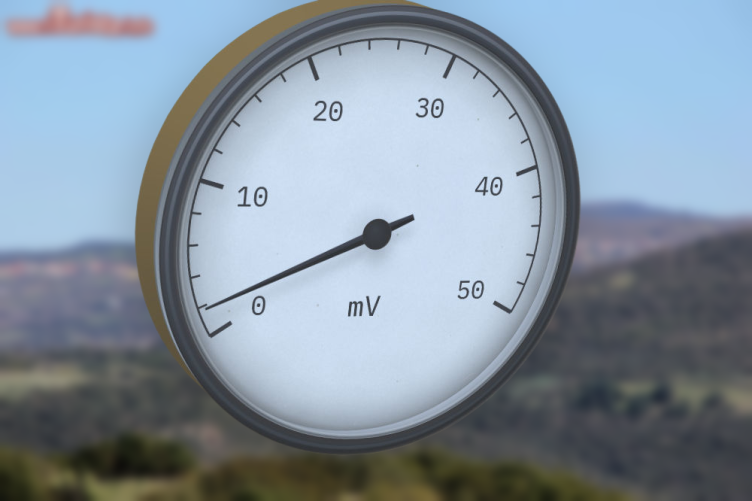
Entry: 2 mV
